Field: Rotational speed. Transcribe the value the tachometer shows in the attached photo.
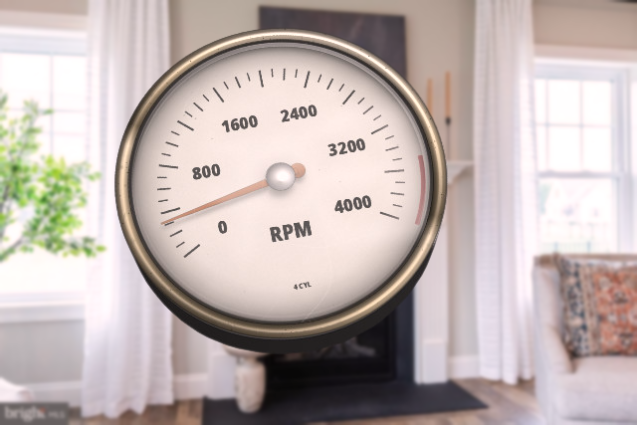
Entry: 300 rpm
